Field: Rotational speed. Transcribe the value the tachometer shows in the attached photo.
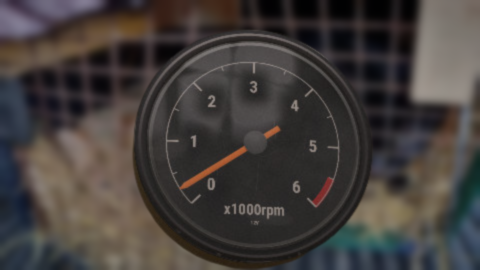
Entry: 250 rpm
